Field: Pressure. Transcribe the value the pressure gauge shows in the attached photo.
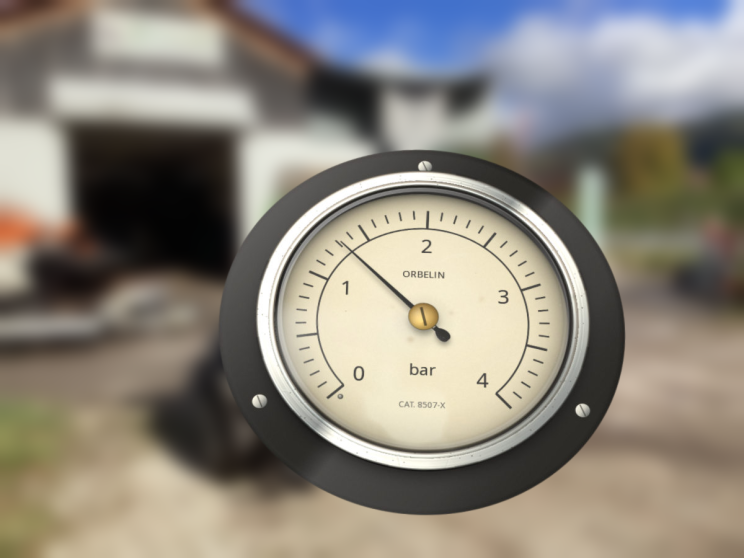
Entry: 1.3 bar
